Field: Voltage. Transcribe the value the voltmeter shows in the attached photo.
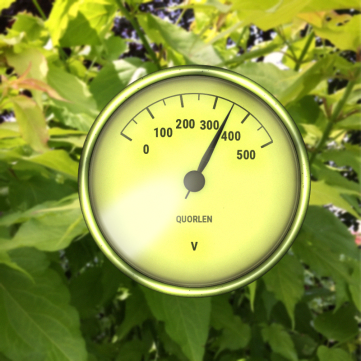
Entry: 350 V
